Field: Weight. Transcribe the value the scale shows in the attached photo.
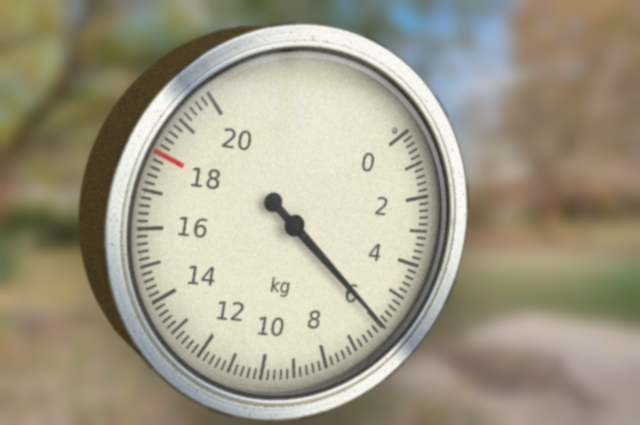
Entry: 6 kg
